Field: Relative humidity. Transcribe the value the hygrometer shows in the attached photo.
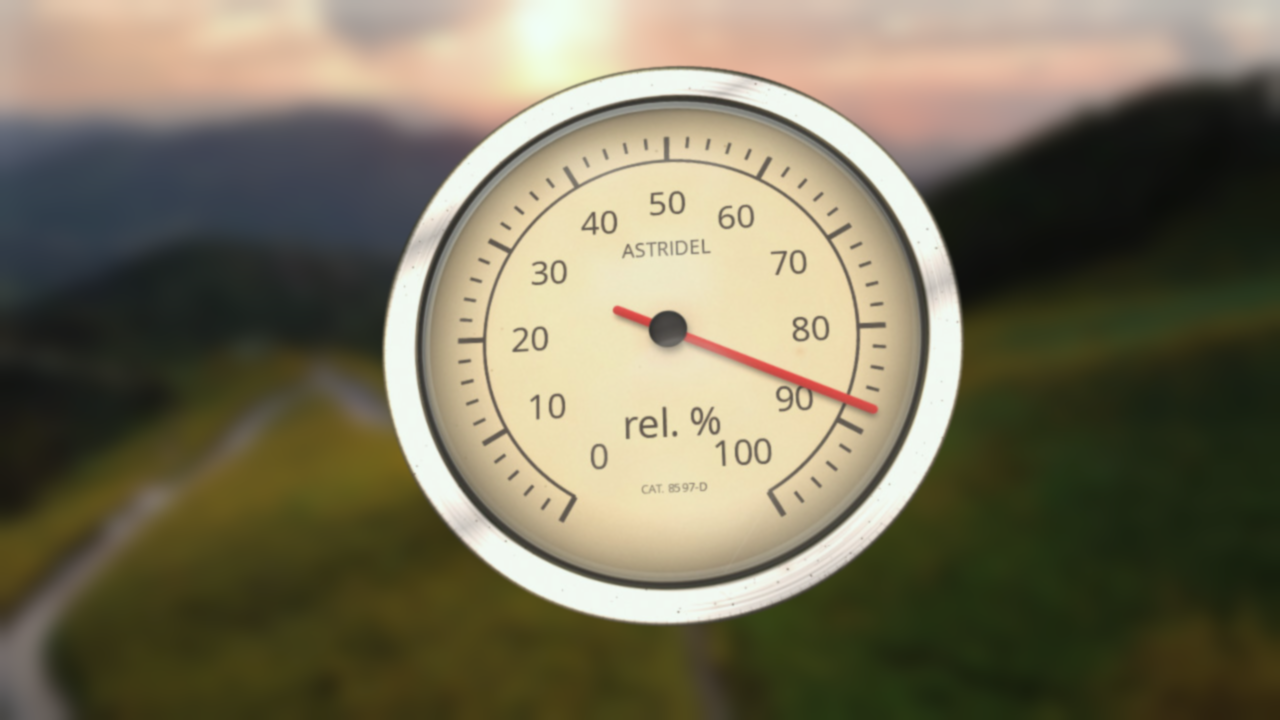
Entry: 88 %
